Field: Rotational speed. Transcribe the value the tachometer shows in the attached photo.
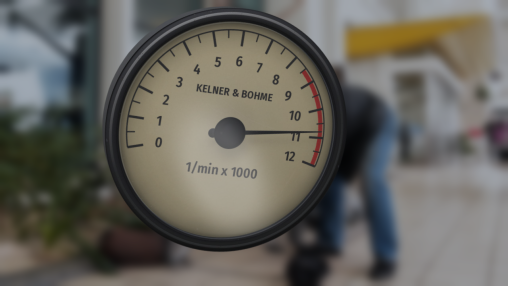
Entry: 10750 rpm
